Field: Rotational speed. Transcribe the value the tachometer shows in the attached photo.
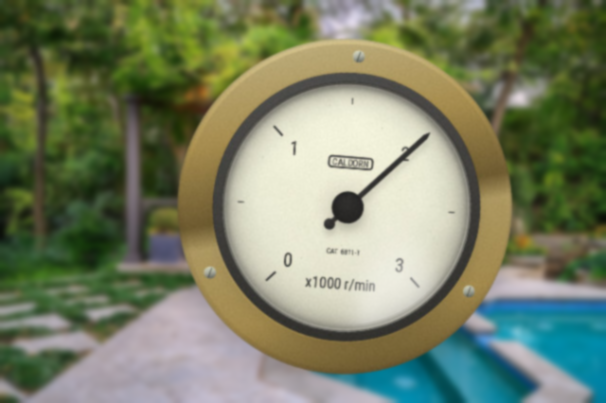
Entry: 2000 rpm
